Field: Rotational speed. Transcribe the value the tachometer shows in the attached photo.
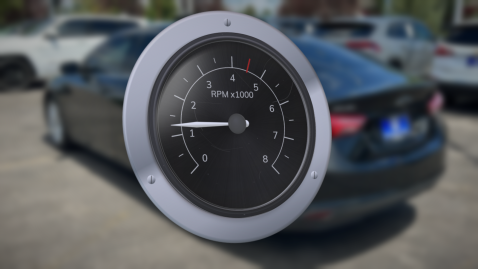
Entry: 1250 rpm
